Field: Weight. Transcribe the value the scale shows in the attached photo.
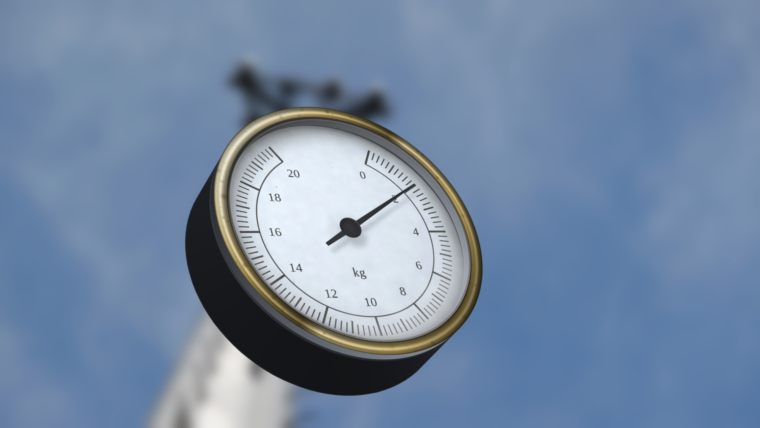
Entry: 2 kg
